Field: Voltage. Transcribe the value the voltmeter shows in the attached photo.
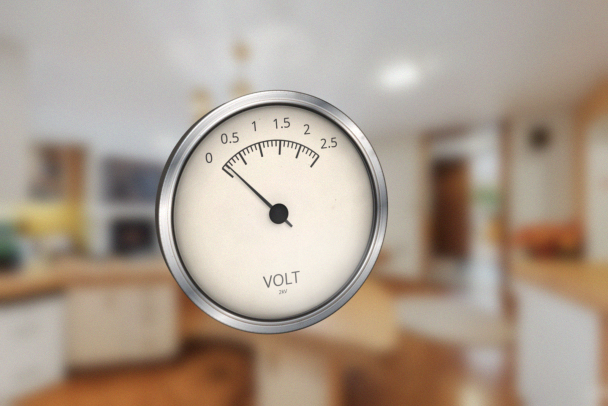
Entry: 0.1 V
